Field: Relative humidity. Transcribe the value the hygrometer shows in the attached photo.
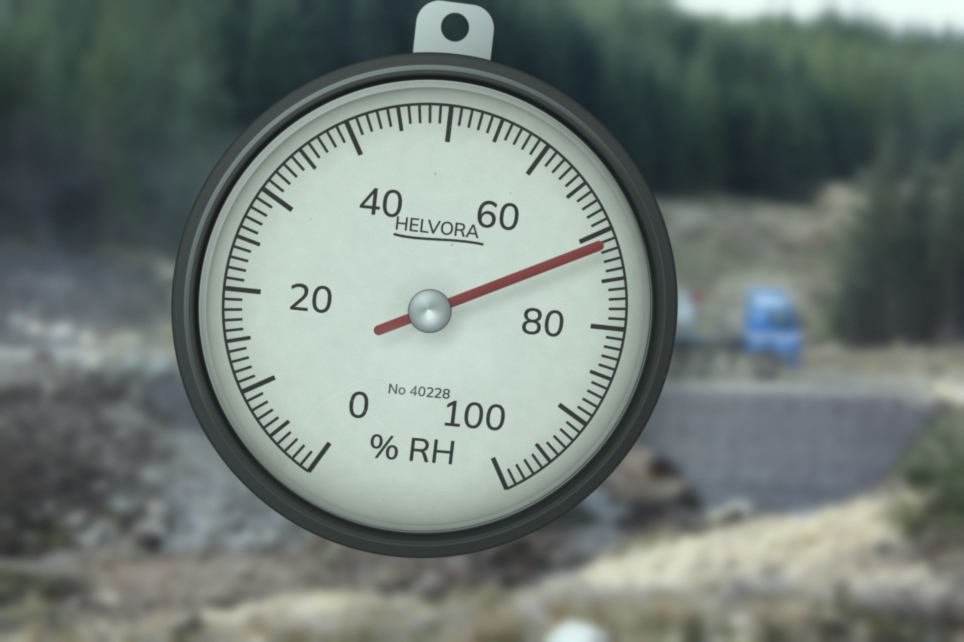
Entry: 71 %
